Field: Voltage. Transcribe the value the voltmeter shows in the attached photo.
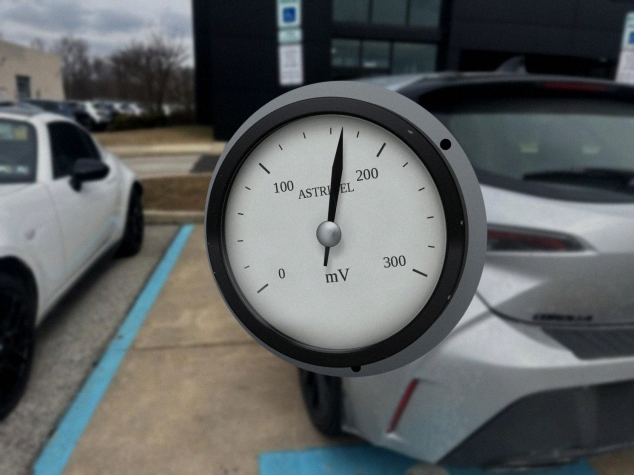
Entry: 170 mV
